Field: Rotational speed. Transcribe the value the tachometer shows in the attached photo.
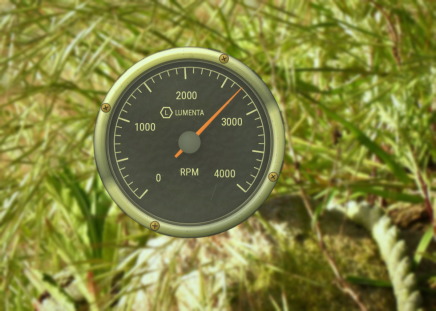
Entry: 2700 rpm
